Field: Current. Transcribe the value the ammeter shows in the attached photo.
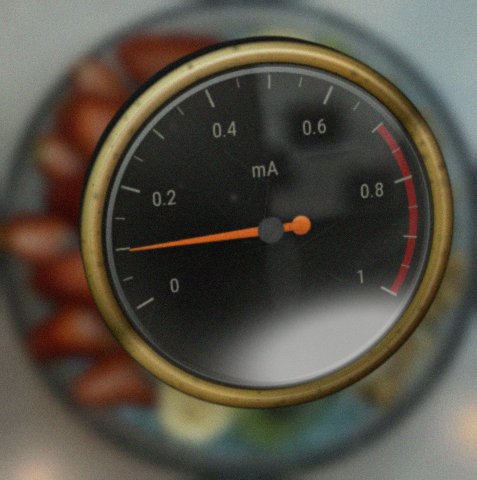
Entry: 0.1 mA
